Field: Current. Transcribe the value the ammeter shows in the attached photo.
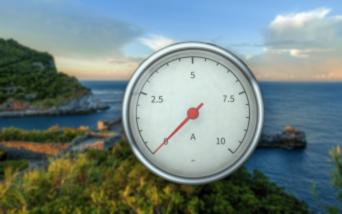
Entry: 0 A
